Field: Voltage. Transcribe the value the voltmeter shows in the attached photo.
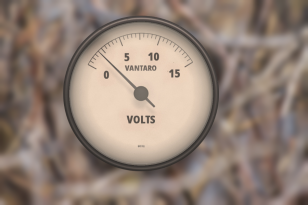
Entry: 2 V
